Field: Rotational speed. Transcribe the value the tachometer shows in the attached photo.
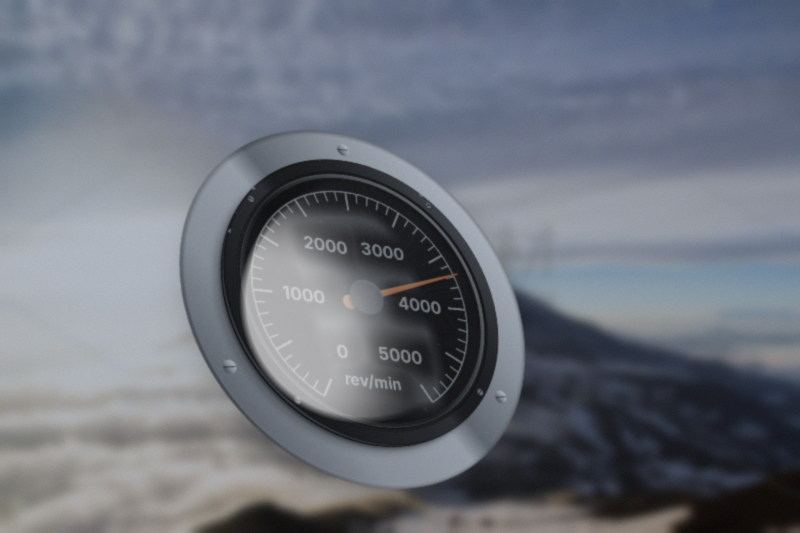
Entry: 3700 rpm
